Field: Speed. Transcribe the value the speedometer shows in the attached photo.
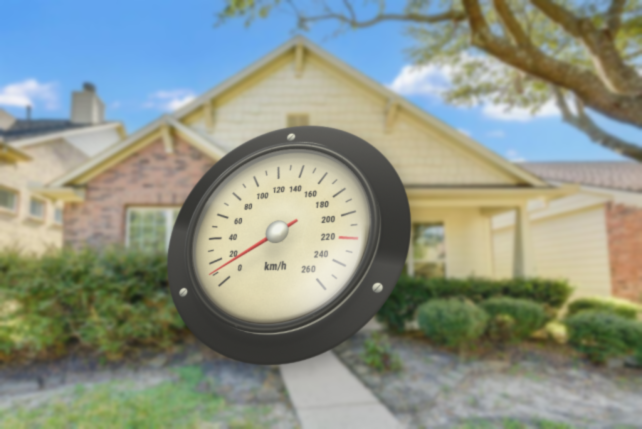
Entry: 10 km/h
